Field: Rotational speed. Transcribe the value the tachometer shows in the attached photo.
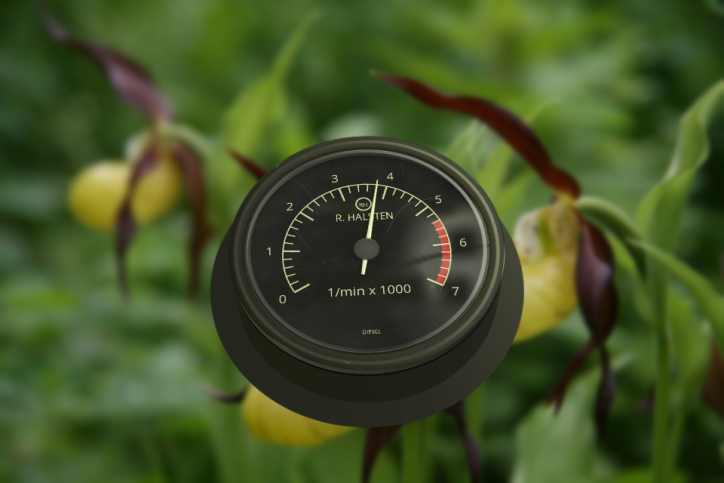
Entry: 3800 rpm
